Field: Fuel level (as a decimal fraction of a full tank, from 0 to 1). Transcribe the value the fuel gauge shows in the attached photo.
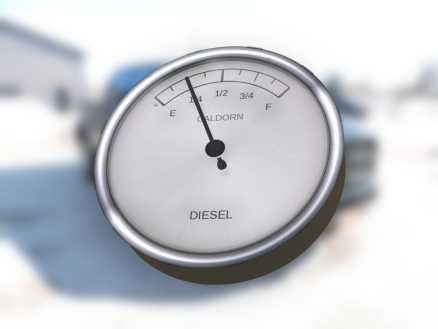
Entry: 0.25
